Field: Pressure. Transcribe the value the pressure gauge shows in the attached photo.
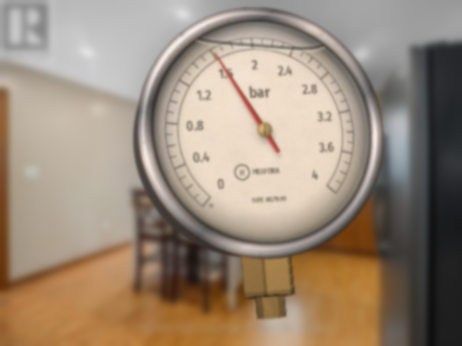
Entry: 1.6 bar
